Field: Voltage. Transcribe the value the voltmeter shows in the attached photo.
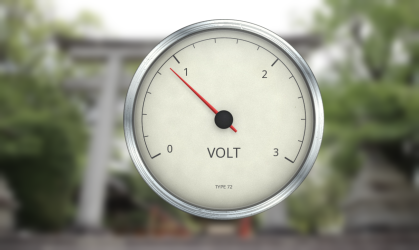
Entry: 0.9 V
